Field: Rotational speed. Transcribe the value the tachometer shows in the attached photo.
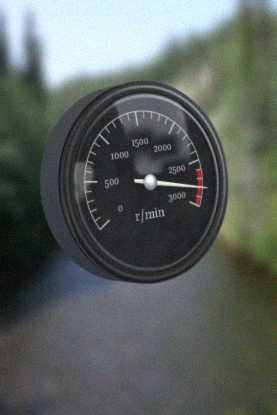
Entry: 2800 rpm
